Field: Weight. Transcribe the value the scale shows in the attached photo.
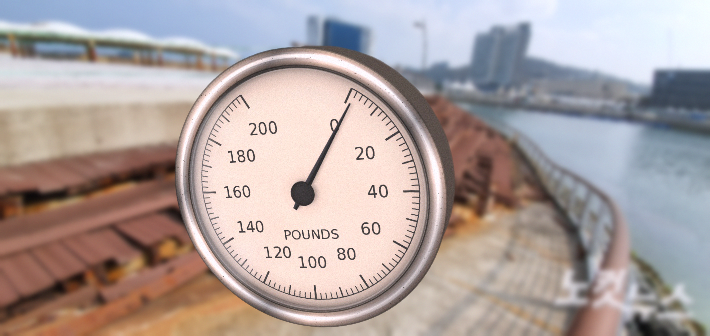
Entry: 2 lb
